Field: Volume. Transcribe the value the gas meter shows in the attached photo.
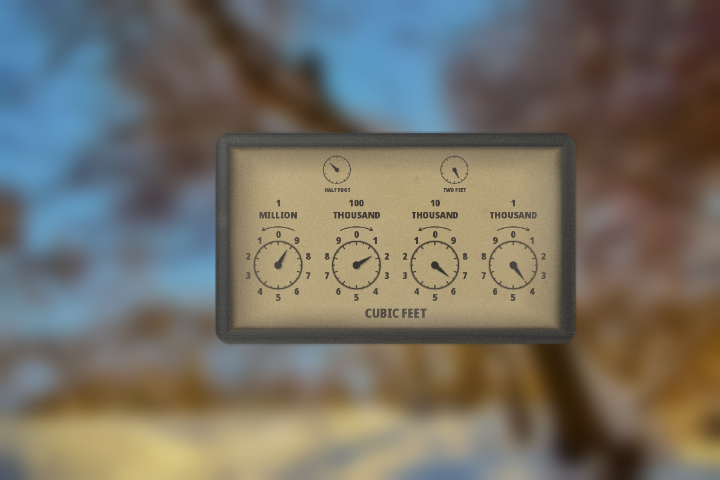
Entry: 916400 ft³
